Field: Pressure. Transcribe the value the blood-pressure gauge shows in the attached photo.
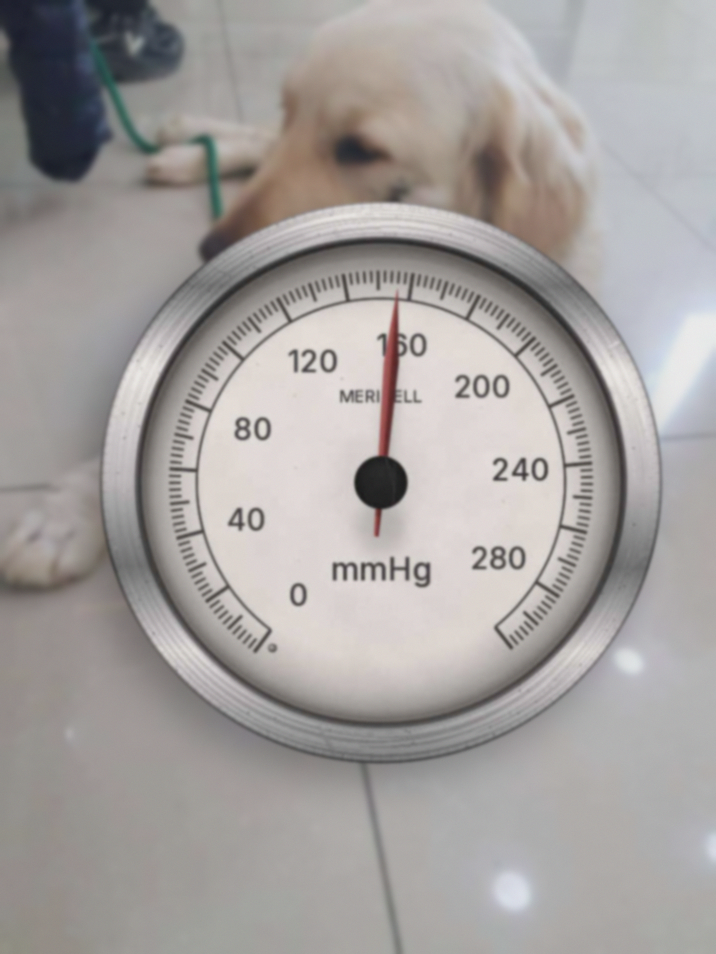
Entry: 156 mmHg
